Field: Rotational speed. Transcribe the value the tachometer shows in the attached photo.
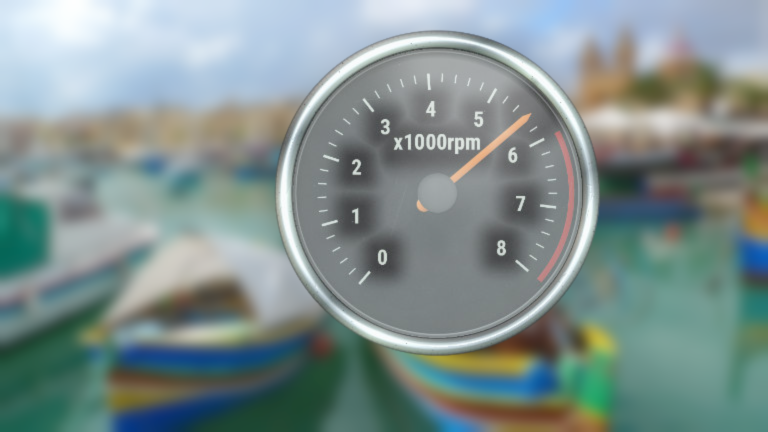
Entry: 5600 rpm
